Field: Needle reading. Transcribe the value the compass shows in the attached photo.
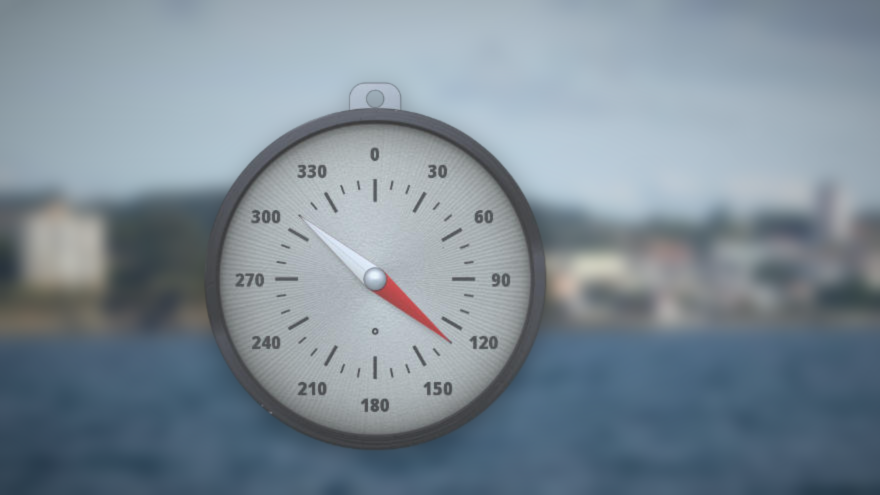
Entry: 130 °
